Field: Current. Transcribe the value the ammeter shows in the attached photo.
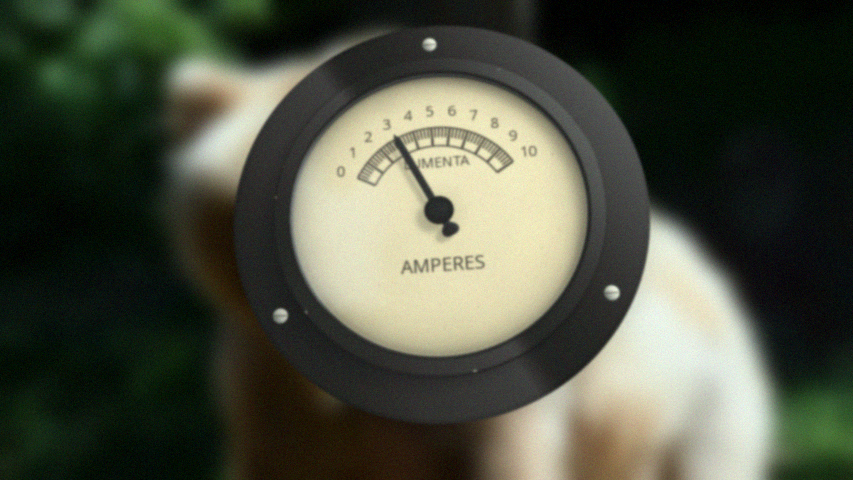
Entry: 3 A
